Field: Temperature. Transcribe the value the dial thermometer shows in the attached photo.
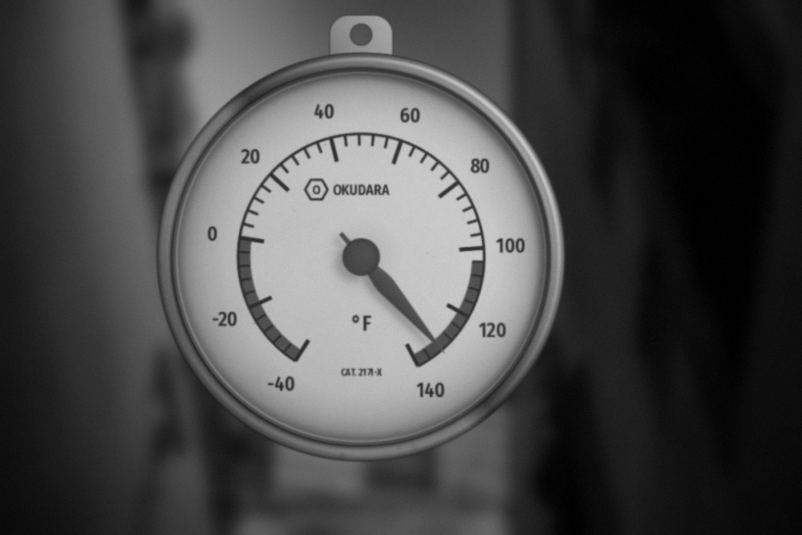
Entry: 132 °F
